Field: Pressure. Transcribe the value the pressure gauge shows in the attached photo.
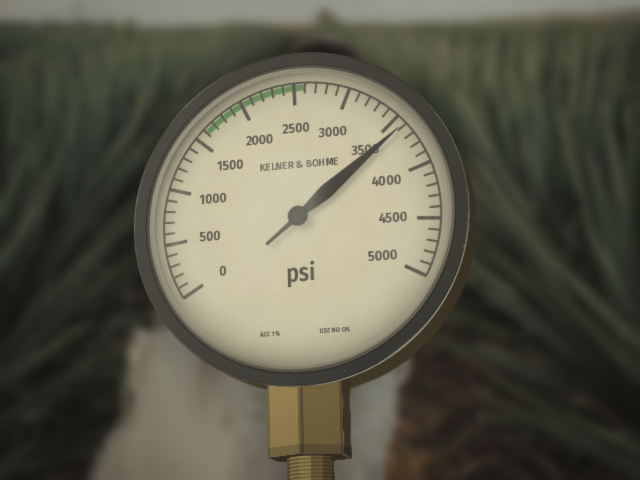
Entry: 3600 psi
